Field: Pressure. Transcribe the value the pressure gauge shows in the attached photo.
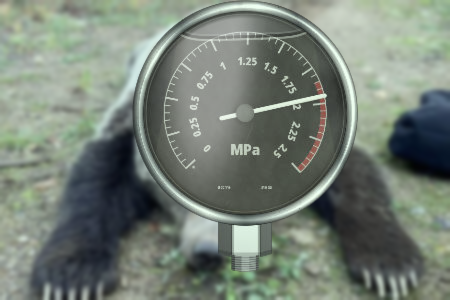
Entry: 1.95 MPa
